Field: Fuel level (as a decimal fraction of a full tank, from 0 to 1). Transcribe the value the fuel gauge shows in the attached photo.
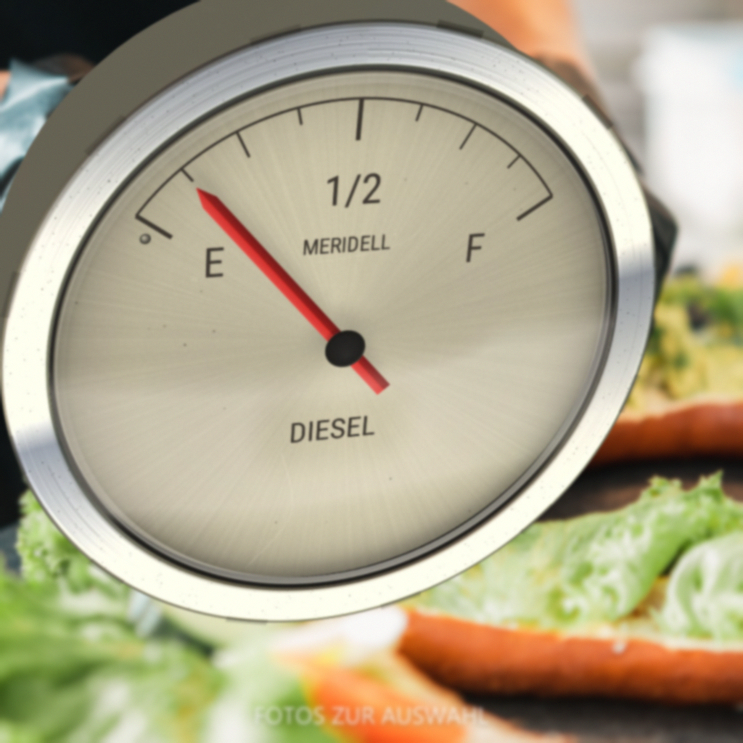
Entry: 0.125
